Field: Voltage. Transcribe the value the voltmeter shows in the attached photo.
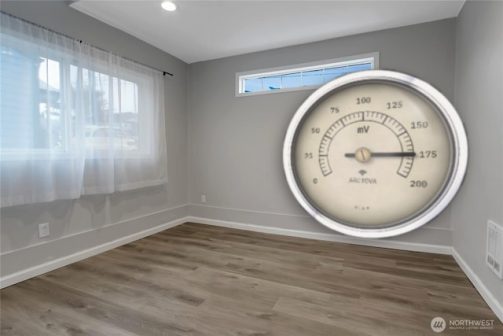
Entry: 175 mV
